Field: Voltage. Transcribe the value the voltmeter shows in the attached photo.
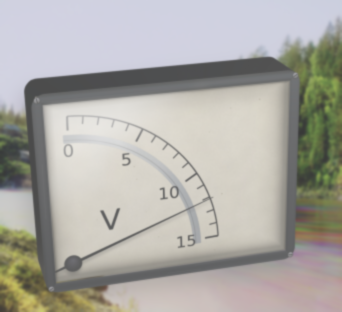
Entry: 12 V
